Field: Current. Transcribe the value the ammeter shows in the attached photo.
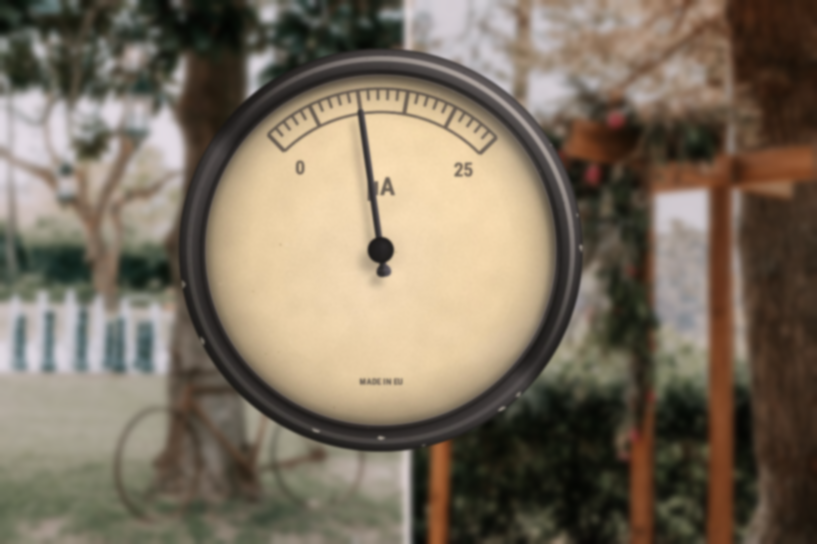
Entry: 10 µA
